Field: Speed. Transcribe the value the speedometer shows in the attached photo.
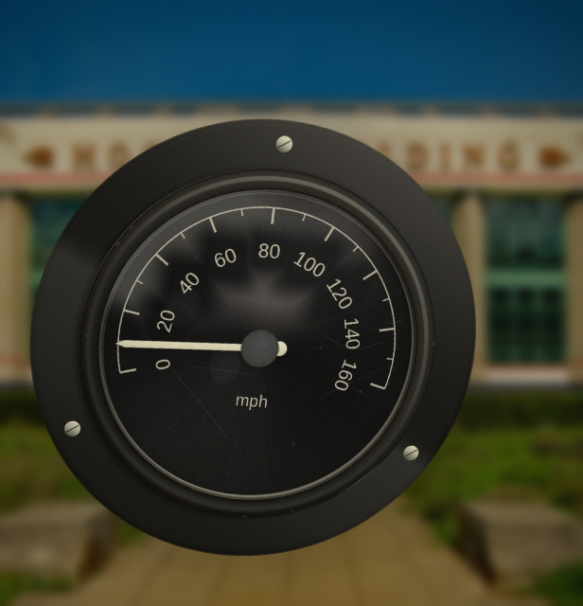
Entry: 10 mph
